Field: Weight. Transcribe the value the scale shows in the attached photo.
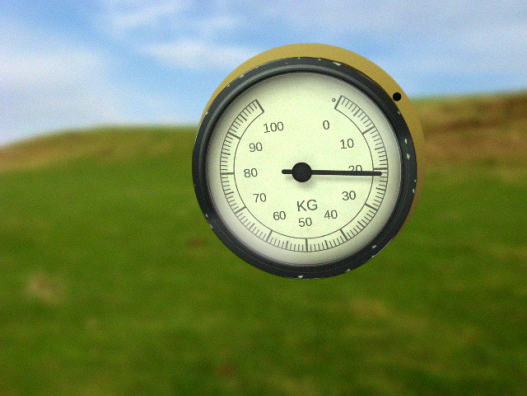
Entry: 21 kg
